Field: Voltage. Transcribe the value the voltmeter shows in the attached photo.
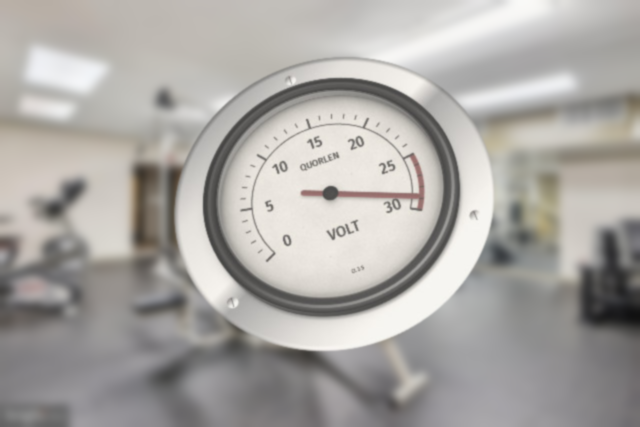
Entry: 29 V
